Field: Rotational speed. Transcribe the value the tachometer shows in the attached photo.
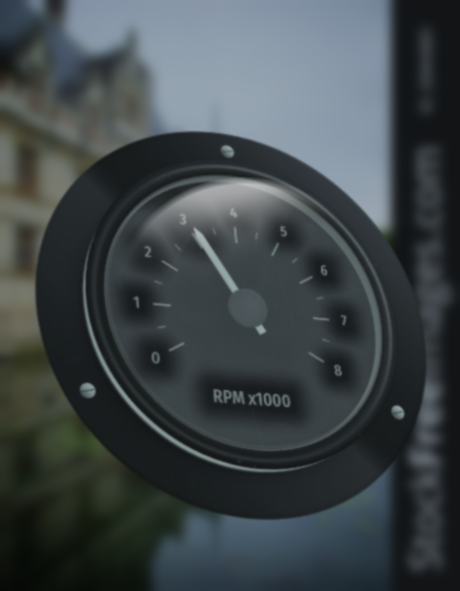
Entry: 3000 rpm
